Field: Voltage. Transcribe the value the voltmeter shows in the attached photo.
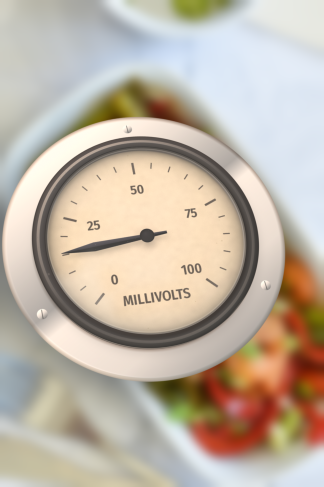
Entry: 15 mV
